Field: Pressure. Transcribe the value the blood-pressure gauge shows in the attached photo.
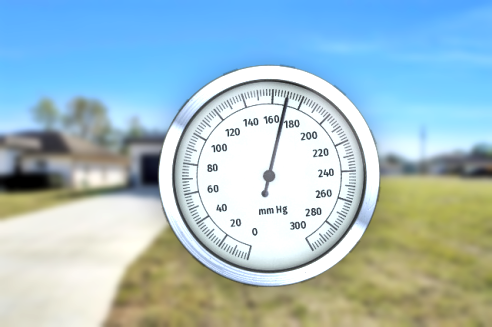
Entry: 170 mmHg
